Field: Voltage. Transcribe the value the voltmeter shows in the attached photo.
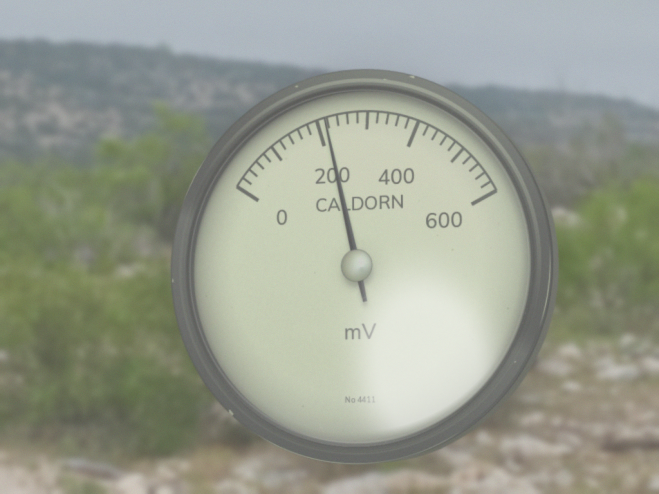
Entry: 220 mV
